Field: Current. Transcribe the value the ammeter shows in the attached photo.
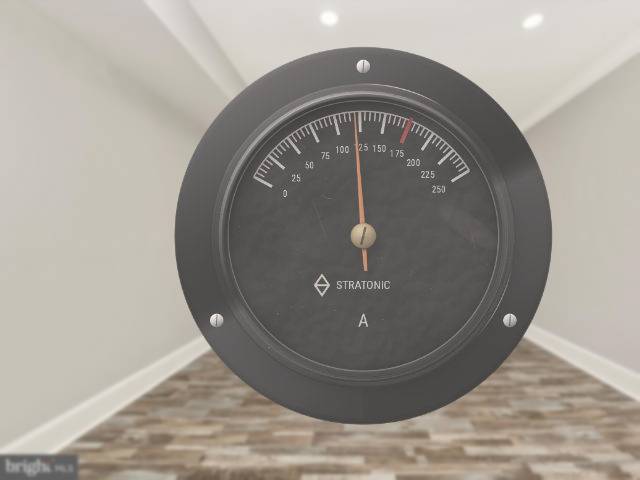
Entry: 120 A
